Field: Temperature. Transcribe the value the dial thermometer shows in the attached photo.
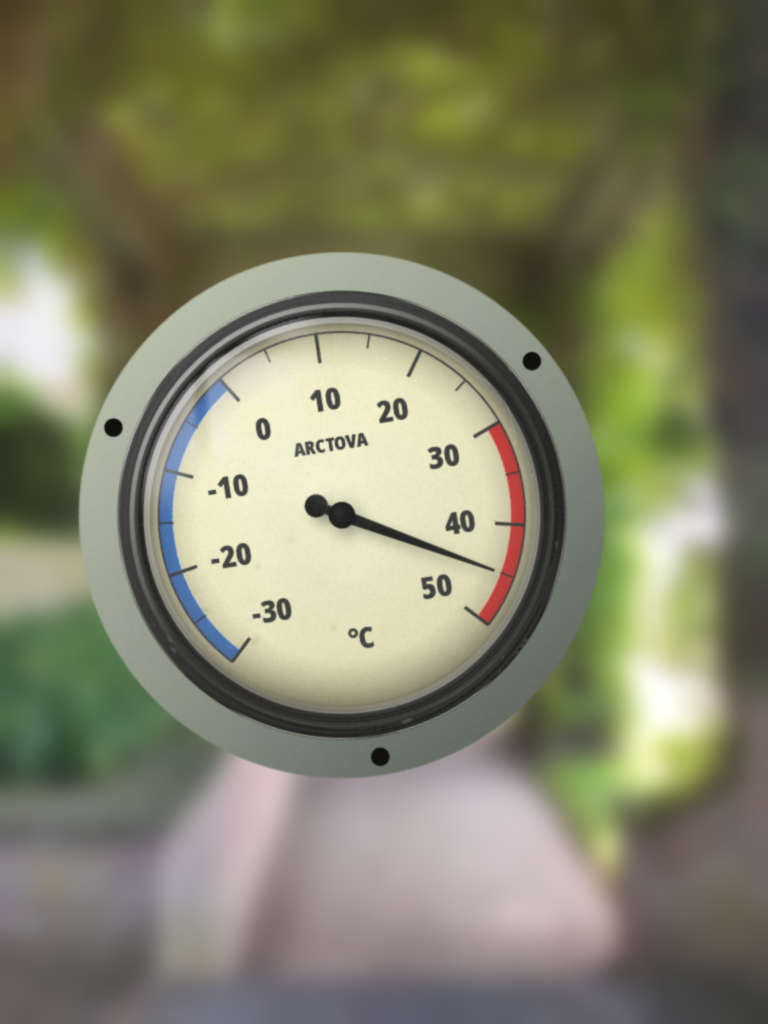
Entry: 45 °C
